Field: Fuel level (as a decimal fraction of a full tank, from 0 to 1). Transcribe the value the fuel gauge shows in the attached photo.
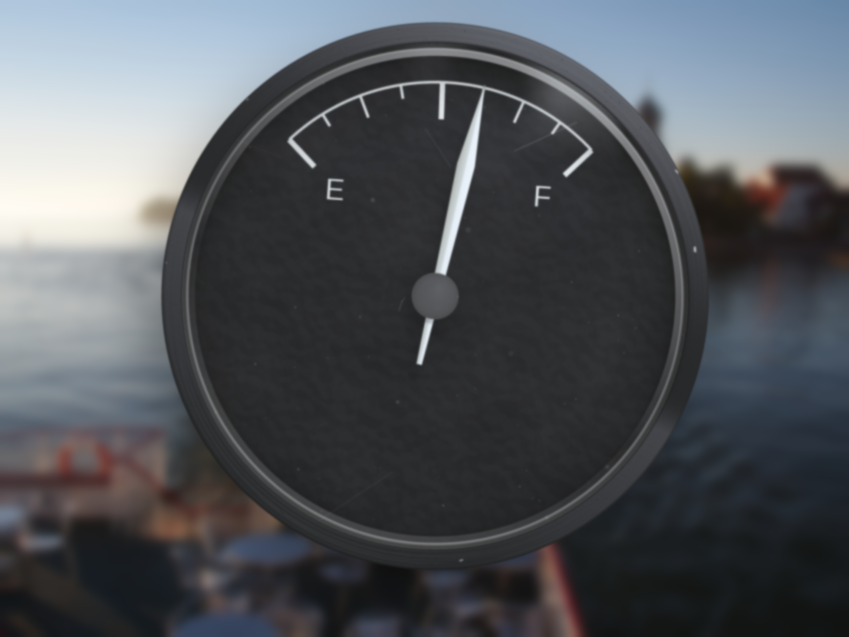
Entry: 0.625
